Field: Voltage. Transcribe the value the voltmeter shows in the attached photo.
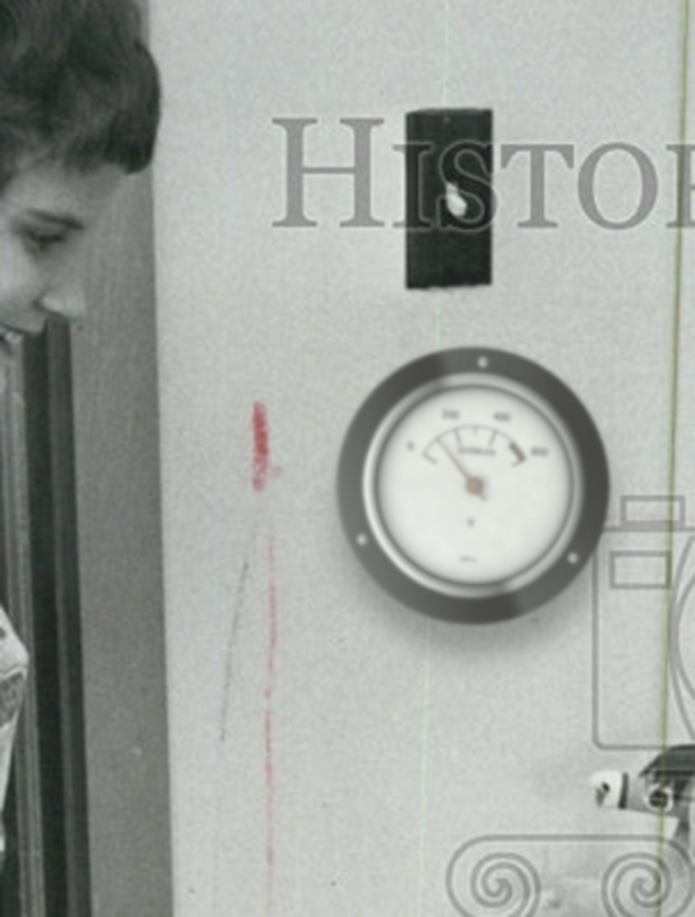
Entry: 100 V
